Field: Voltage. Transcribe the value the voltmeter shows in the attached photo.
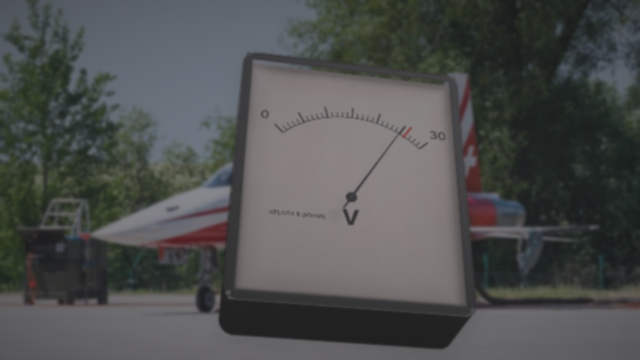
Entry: 25 V
